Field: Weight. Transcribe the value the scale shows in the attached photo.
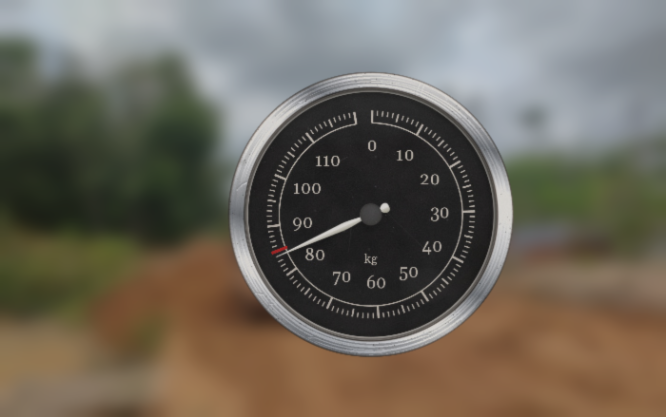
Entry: 84 kg
